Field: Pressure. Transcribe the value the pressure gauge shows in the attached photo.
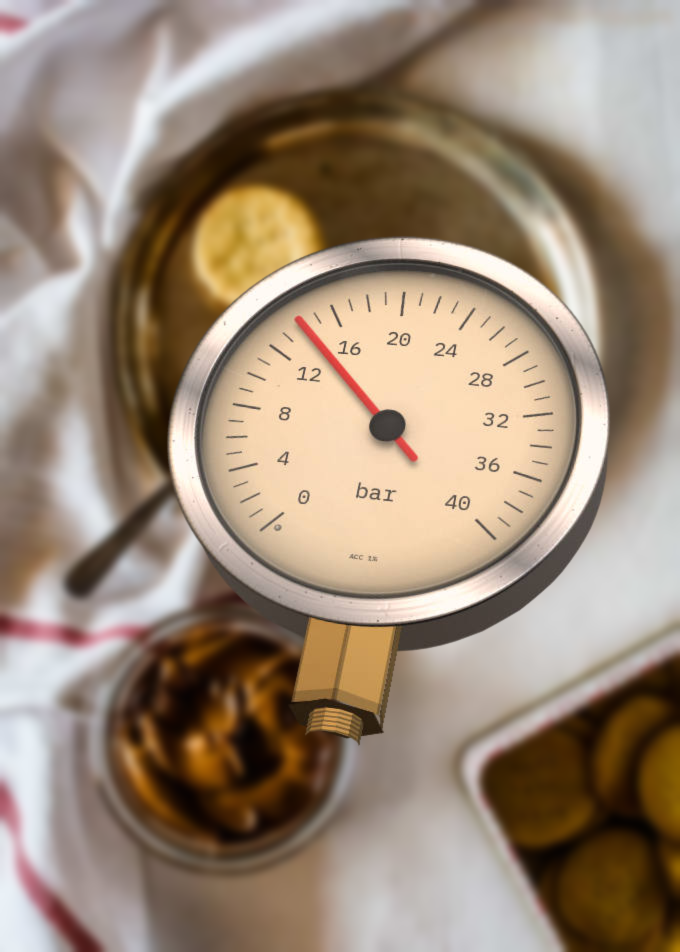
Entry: 14 bar
